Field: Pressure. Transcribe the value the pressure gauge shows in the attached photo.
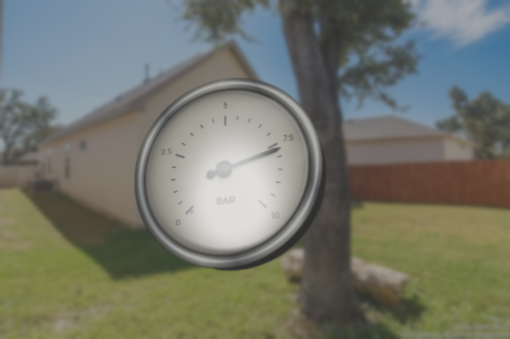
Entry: 7.75 bar
